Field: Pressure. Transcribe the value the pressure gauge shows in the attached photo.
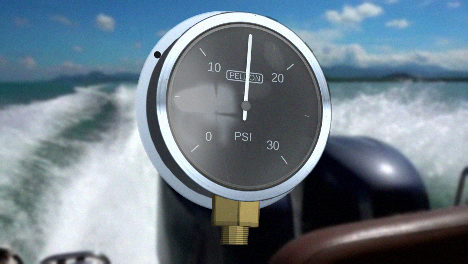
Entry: 15 psi
